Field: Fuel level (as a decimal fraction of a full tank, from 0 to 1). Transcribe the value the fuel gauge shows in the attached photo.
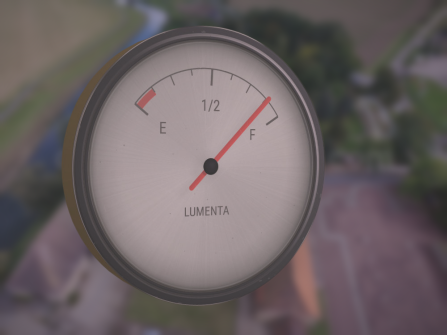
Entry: 0.875
